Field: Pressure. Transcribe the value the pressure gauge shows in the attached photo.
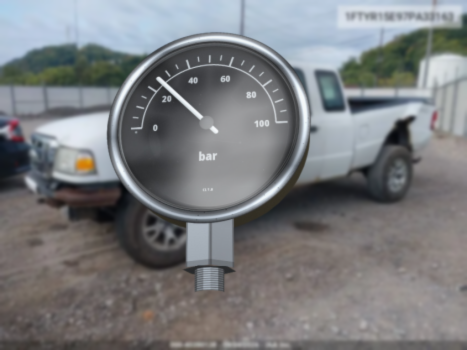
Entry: 25 bar
